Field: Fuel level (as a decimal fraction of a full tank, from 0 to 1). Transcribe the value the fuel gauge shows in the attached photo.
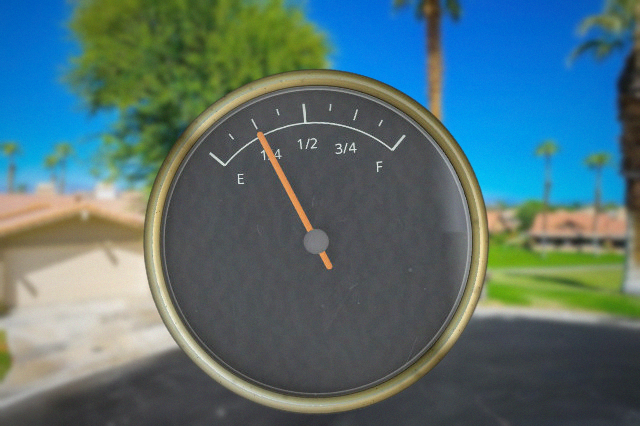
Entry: 0.25
